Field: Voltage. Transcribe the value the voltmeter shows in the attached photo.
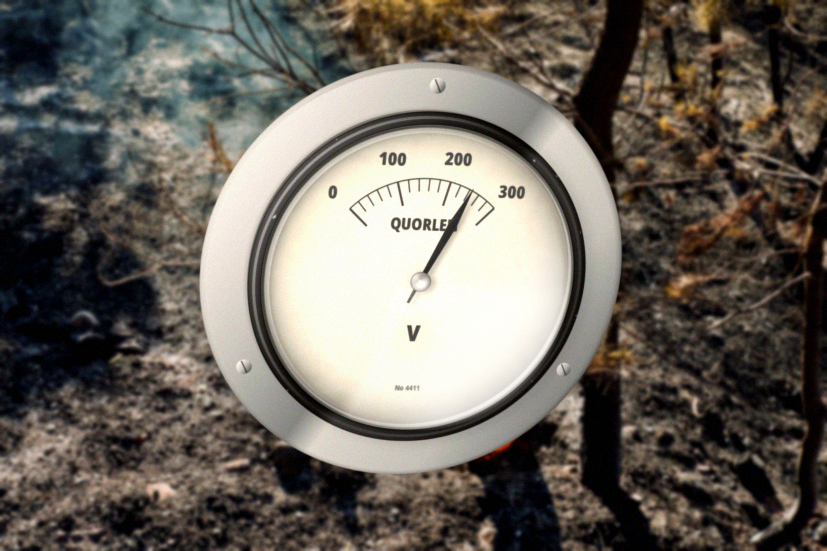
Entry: 240 V
